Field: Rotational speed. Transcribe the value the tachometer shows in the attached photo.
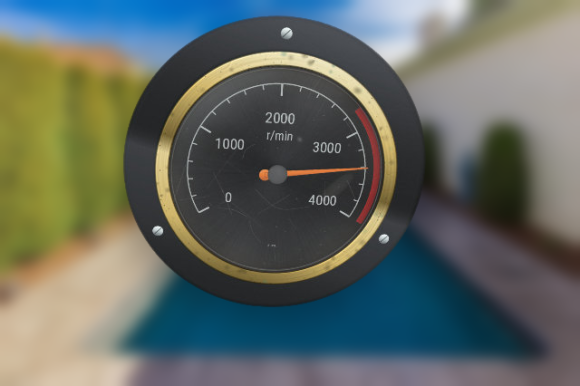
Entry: 3400 rpm
